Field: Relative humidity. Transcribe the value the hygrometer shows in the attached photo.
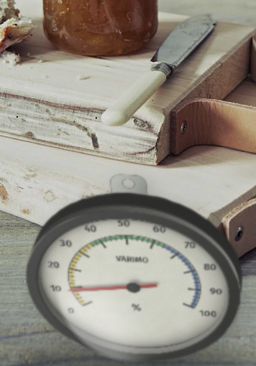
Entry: 10 %
